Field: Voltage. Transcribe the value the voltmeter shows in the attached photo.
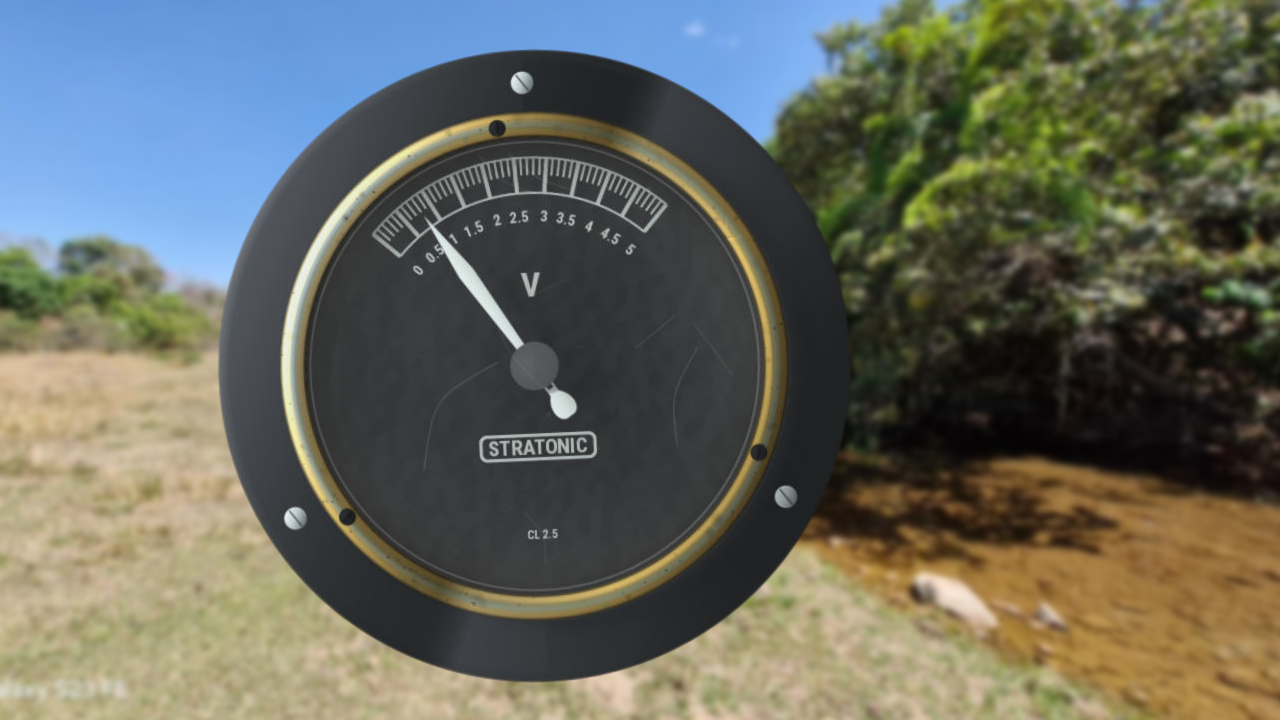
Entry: 0.8 V
